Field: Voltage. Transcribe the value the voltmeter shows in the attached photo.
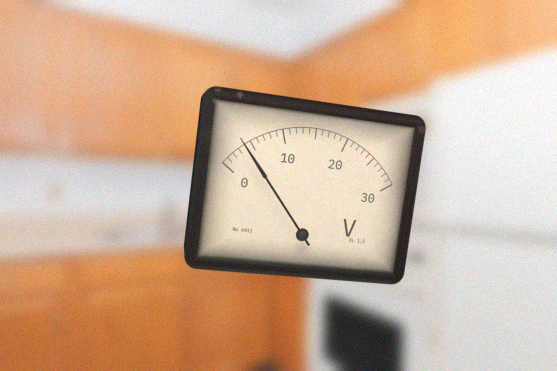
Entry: 4 V
